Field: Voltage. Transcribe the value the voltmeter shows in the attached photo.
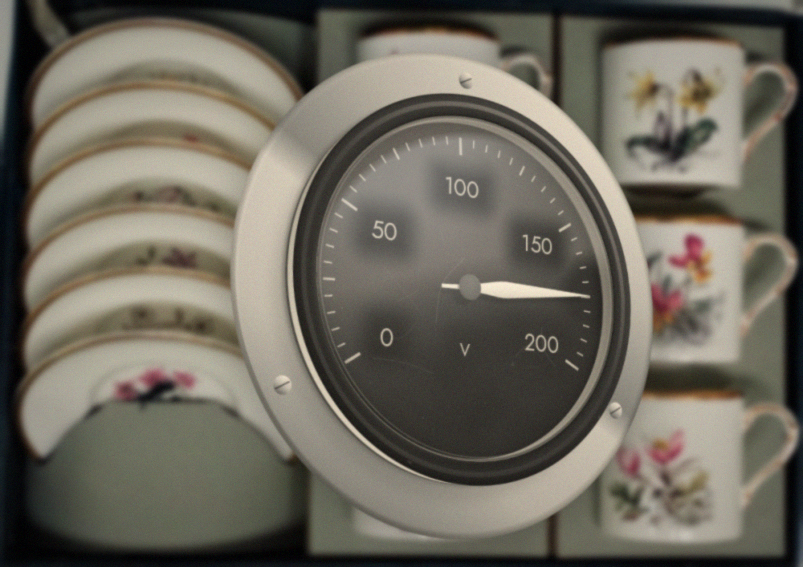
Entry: 175 V
